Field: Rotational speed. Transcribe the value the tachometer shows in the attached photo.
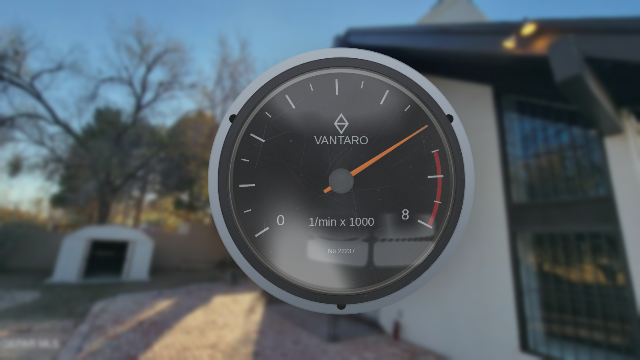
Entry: 6000 rpm
